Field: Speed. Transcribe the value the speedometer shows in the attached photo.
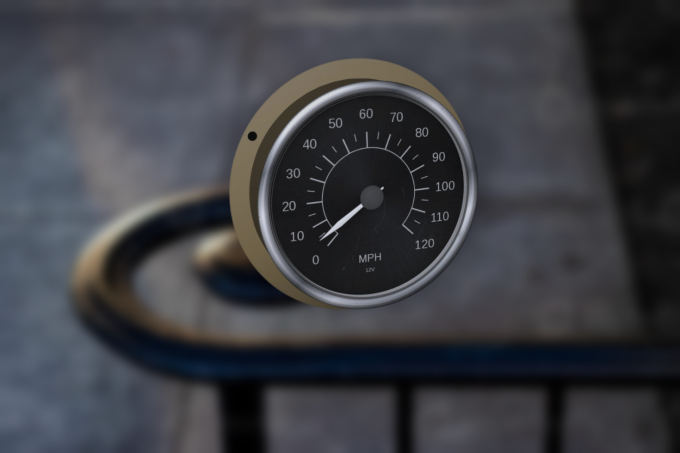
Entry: 5 mph
